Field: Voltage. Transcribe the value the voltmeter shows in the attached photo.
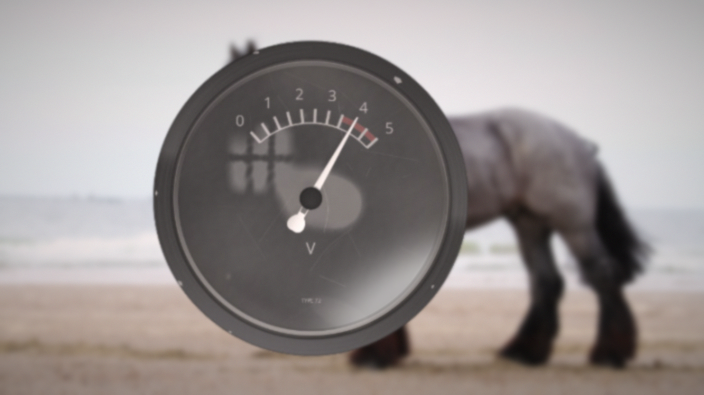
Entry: 4 V
